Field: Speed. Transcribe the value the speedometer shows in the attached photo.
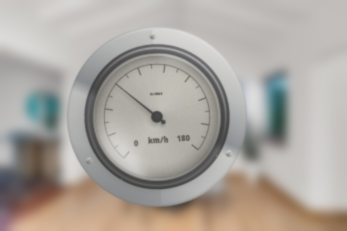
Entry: 60 km/h
